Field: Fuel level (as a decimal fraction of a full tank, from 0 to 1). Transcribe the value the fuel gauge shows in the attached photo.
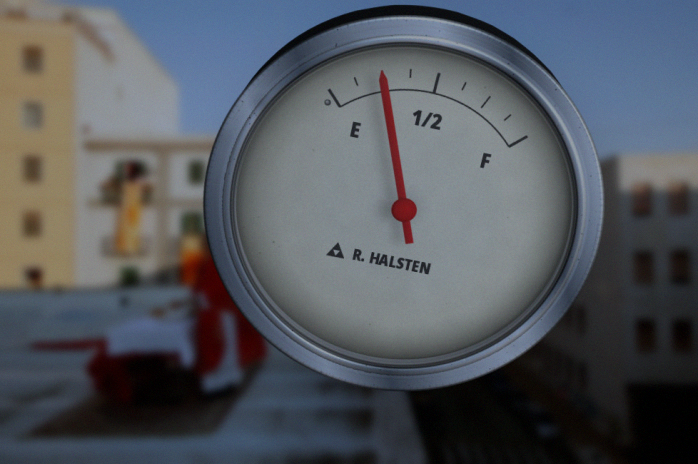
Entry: 0.25
